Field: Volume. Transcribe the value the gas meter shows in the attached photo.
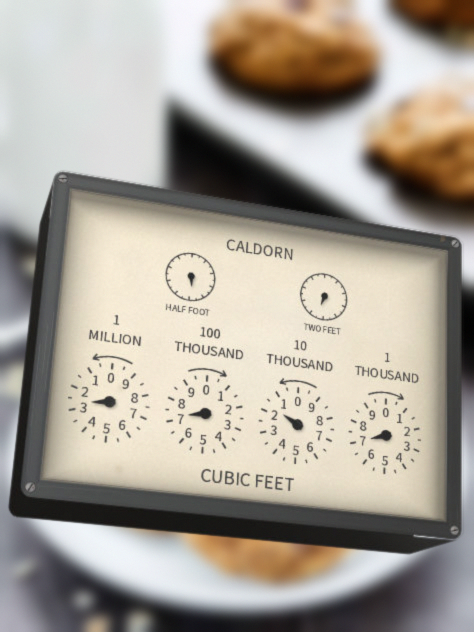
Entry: 271700 ft³
